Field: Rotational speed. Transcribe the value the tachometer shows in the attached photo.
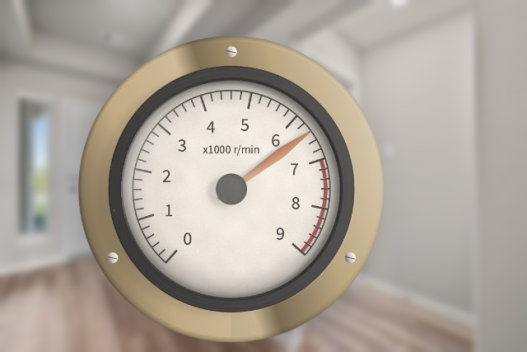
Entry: 6400 rpm
